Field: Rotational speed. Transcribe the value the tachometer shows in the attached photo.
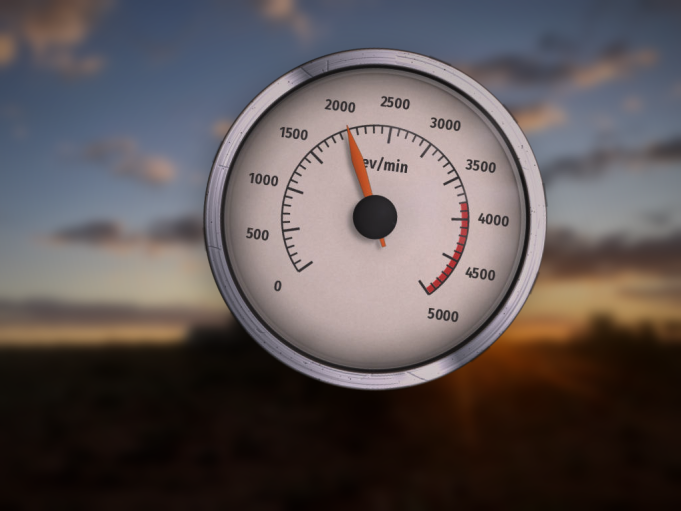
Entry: 2000 rpm
